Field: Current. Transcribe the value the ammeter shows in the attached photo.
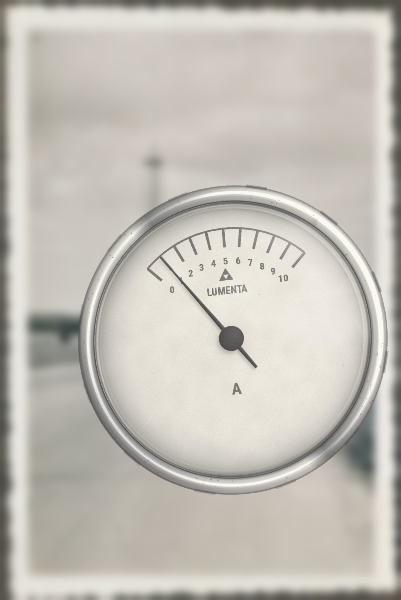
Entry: 1 A
